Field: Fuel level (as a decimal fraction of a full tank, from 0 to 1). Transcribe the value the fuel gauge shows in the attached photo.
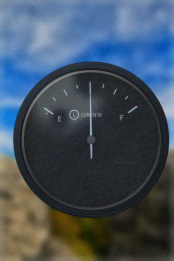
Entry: 0.5
